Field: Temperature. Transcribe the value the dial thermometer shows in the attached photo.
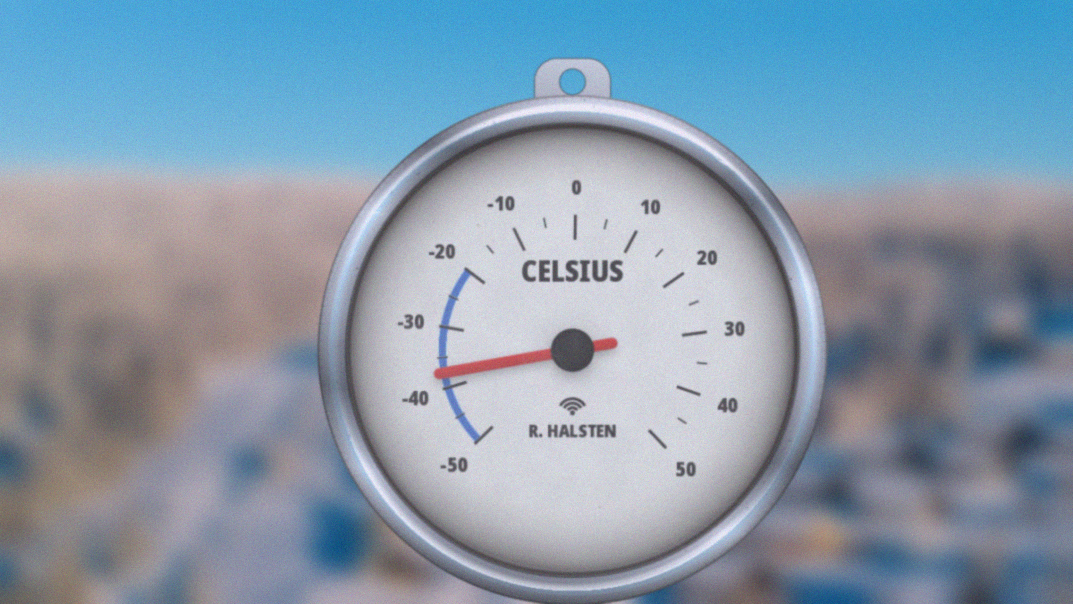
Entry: -37.5 °C
